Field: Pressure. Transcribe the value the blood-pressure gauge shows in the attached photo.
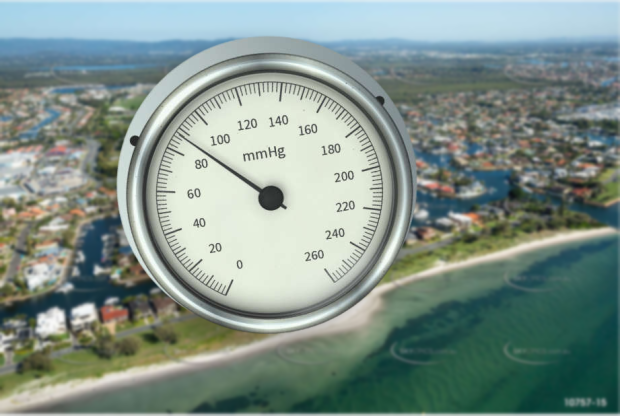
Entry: 88 mmHg
